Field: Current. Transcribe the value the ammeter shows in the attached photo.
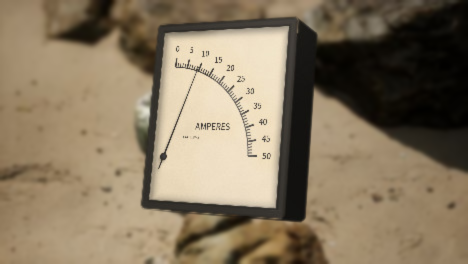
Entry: 10 A
